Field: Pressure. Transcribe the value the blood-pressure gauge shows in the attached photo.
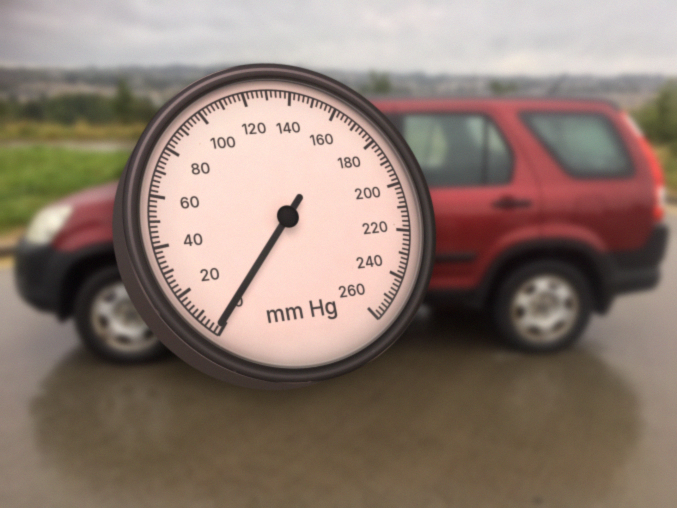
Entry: 2 mmHg
